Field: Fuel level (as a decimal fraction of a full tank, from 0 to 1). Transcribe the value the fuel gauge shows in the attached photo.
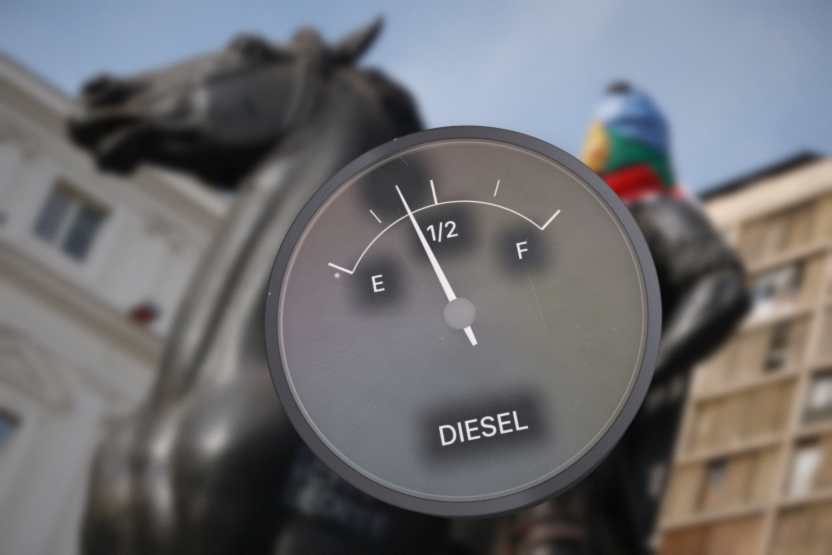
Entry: 0.375
